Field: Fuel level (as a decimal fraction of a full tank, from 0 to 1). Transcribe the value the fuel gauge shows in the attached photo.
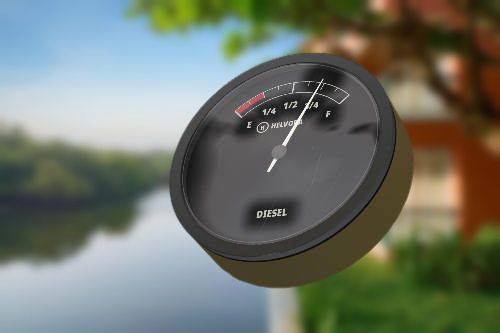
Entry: 0.75
